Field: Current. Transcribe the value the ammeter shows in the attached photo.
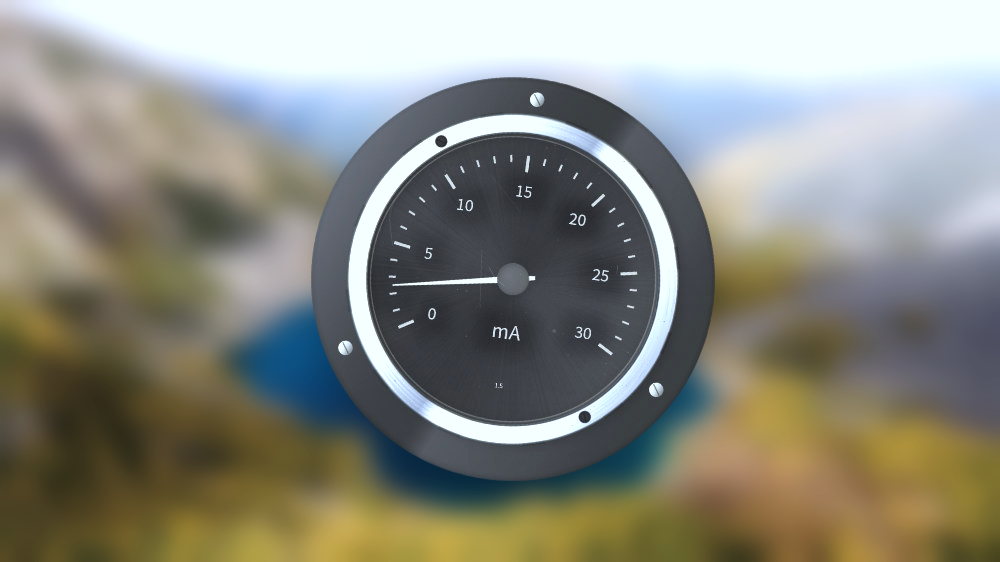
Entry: 2.5 mA
